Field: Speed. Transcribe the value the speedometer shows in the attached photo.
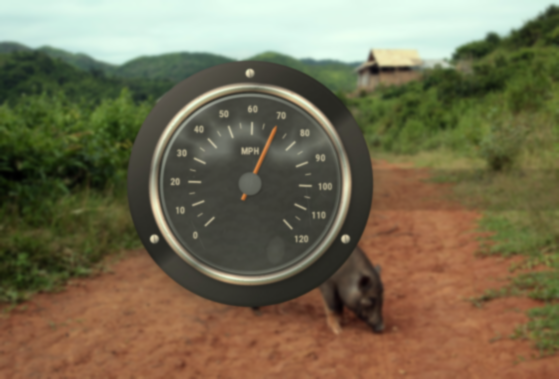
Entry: 70 mph
